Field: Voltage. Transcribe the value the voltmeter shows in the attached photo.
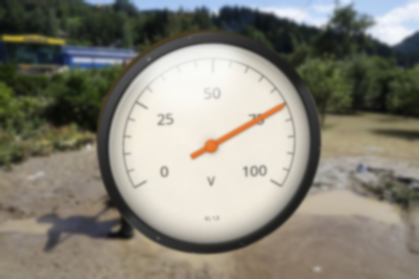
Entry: 75 V
